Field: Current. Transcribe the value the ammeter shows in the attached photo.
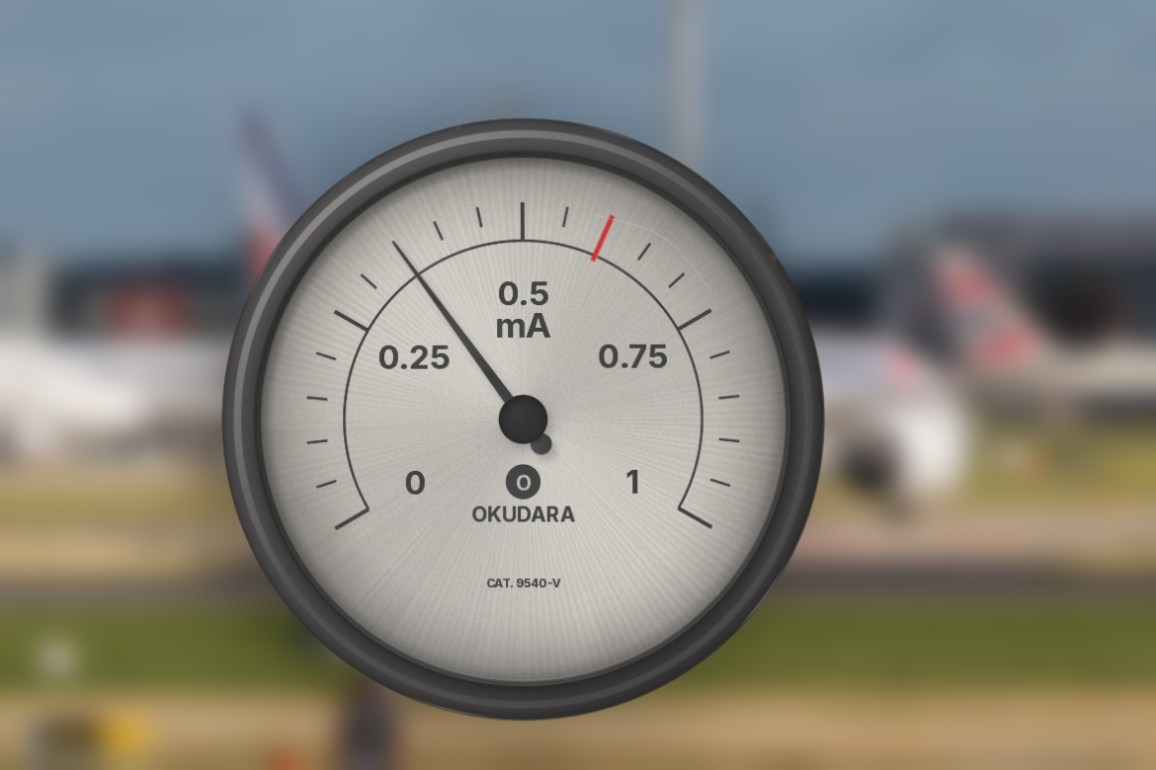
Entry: 0.35 mA
